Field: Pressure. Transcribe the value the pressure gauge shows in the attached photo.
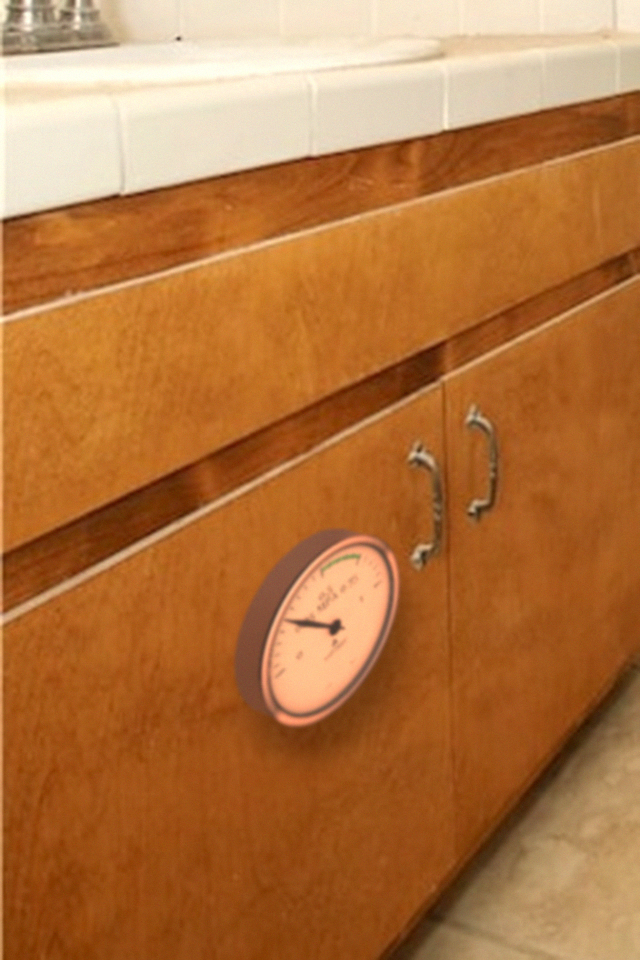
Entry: 0.25 MPa
